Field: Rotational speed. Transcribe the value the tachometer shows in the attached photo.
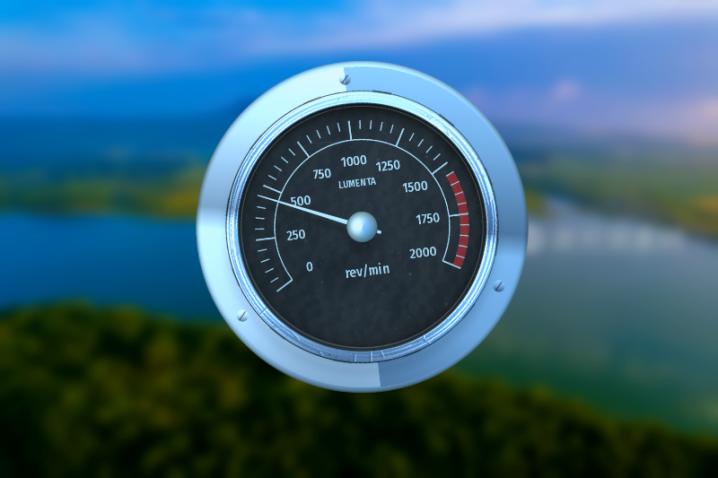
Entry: 450 rpm
